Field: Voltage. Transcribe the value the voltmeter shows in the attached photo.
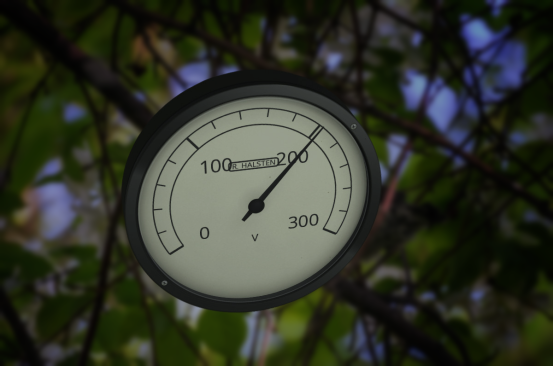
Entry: 200 V
